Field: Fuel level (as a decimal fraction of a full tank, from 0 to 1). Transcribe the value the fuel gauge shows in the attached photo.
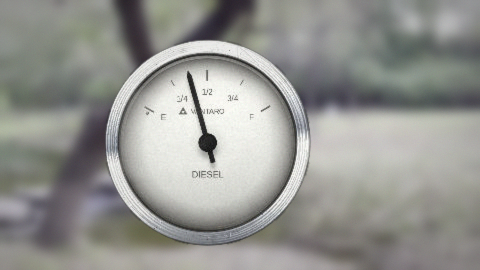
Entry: 0.375
